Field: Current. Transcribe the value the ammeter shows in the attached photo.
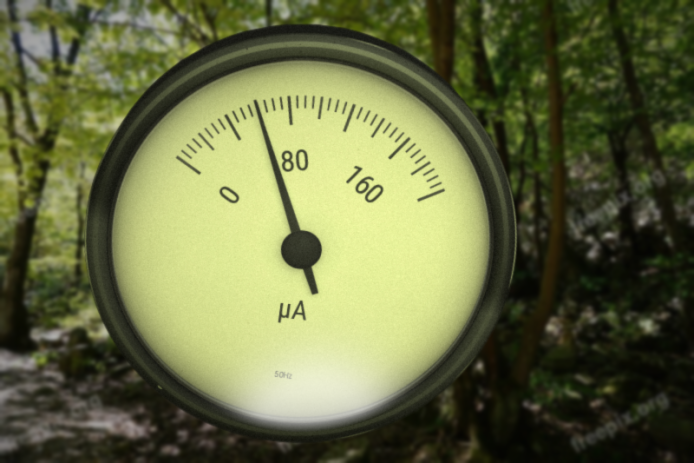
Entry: 60 µA
